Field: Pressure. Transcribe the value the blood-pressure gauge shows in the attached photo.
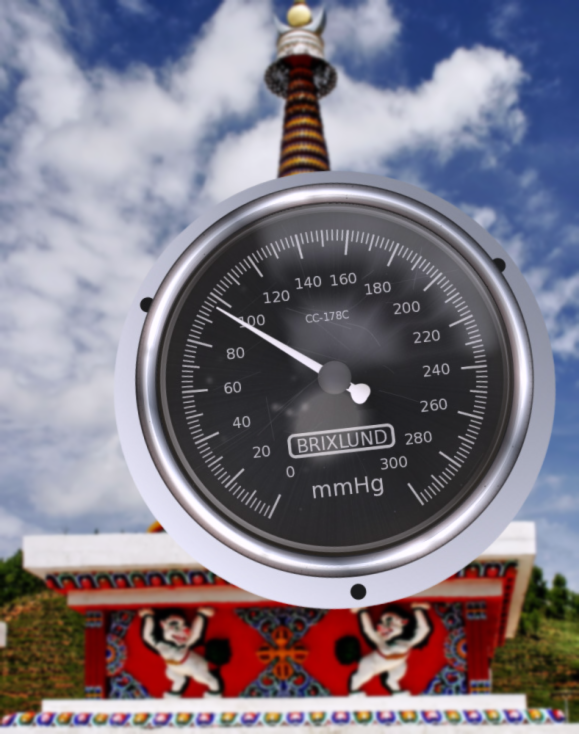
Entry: 96 mmHg
